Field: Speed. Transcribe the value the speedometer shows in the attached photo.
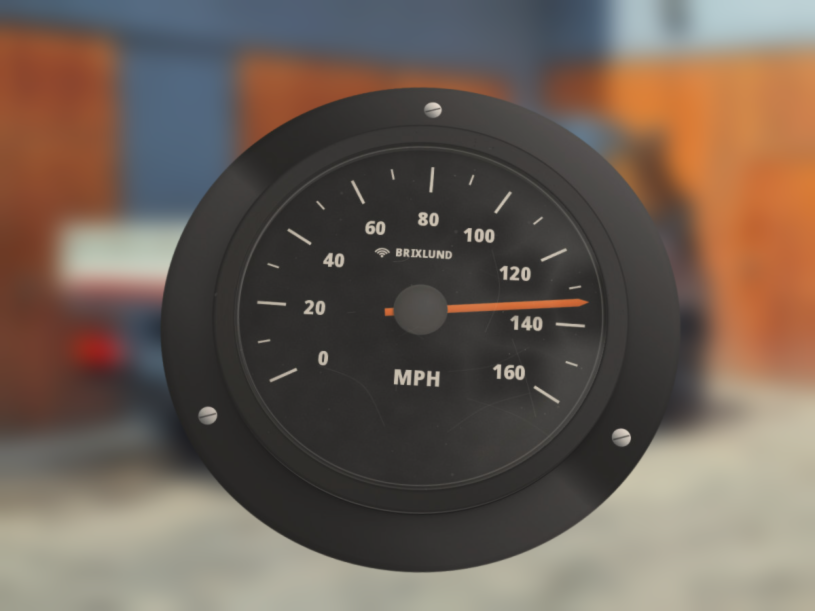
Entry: 135 mph
